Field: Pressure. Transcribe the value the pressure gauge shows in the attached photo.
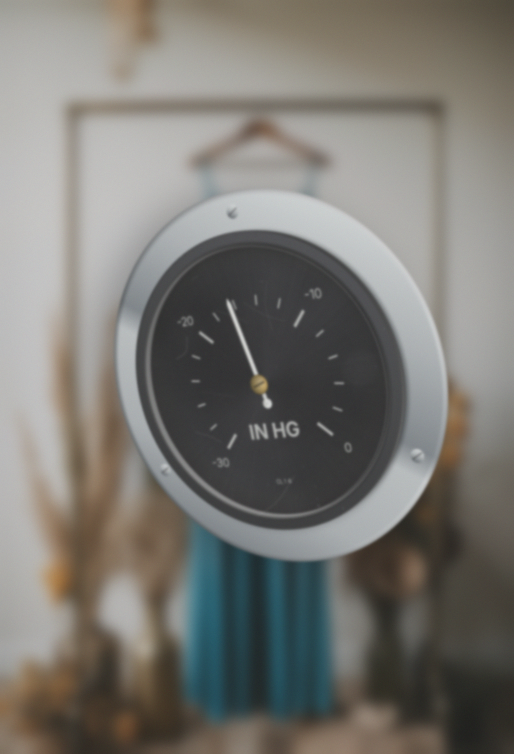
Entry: -16 inHg
